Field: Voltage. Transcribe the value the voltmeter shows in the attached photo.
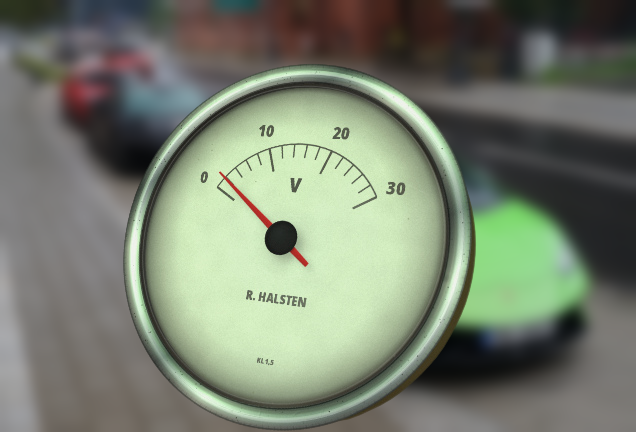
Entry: 2 V
